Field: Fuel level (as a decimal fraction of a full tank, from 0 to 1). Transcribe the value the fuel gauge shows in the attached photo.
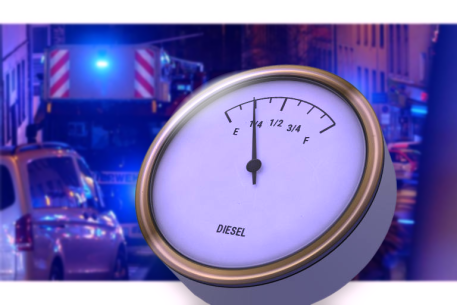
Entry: 0.25
